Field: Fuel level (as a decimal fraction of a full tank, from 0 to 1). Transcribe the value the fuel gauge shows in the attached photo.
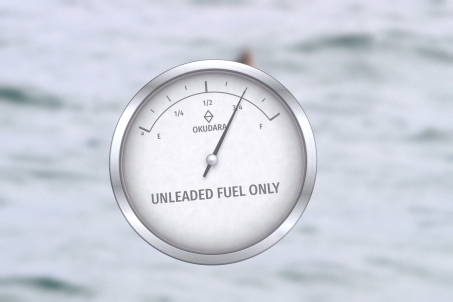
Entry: 0.75
